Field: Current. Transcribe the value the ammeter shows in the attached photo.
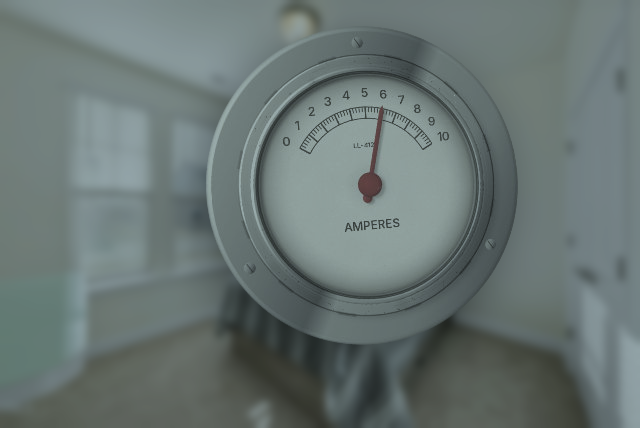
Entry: 6 A
